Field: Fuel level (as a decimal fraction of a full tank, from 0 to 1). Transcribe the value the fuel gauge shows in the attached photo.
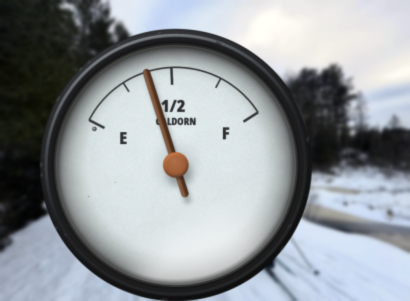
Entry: 0.375
